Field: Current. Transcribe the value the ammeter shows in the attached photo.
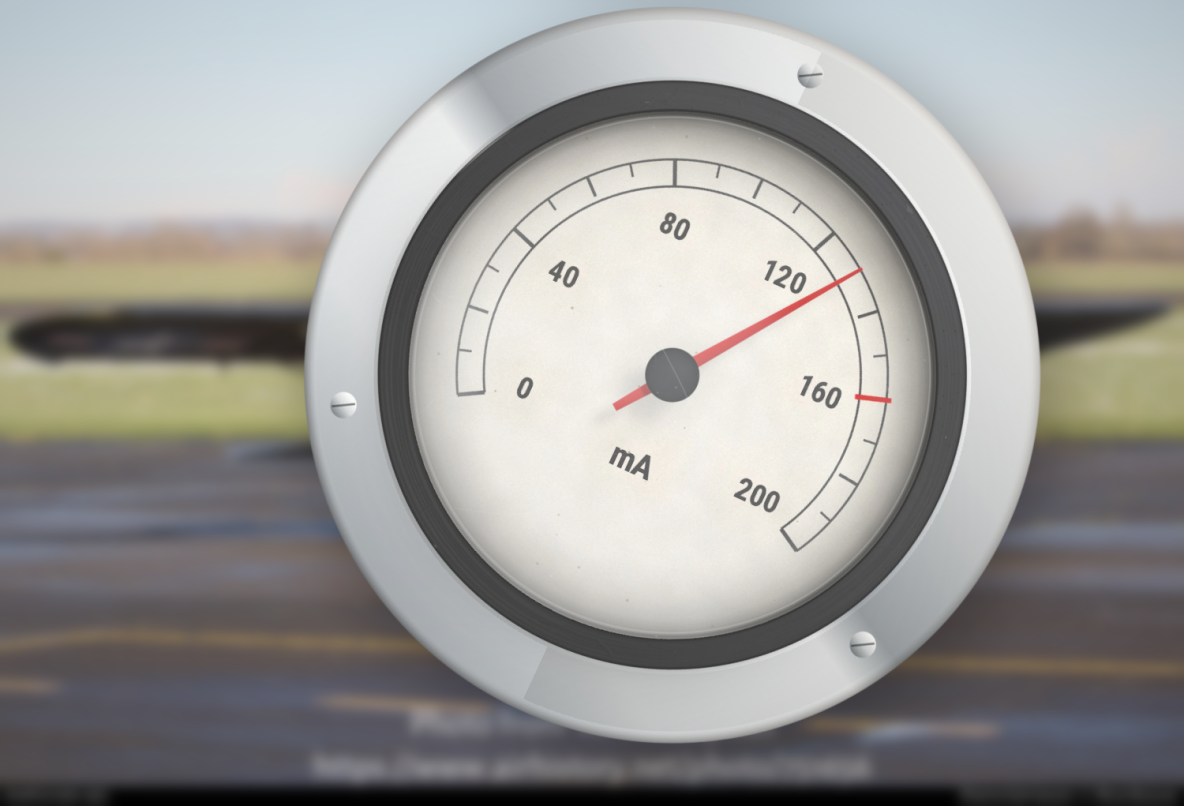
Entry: 130 mA
